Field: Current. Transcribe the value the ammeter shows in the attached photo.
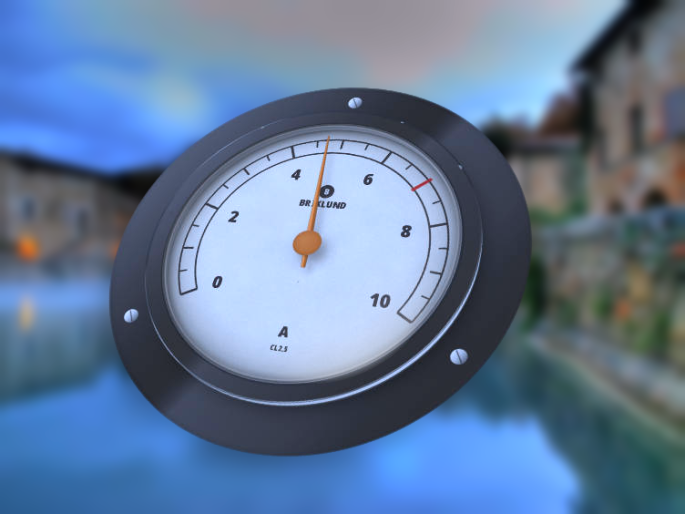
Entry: 4.75 A
